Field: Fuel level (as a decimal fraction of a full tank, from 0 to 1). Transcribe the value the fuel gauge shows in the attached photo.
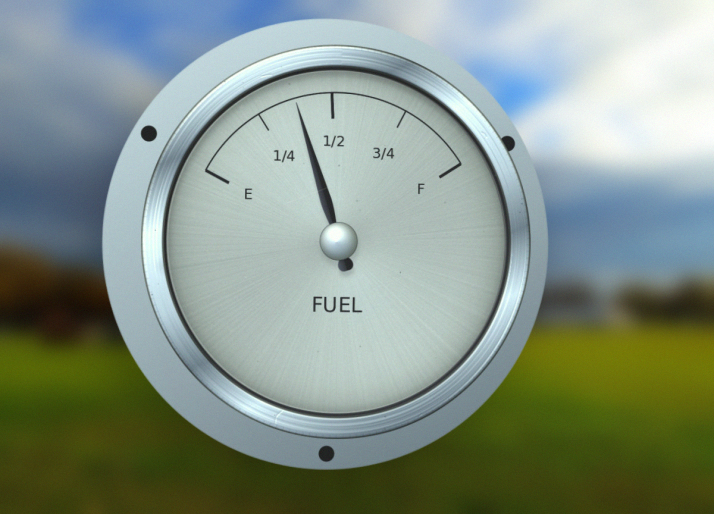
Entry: 0.375
